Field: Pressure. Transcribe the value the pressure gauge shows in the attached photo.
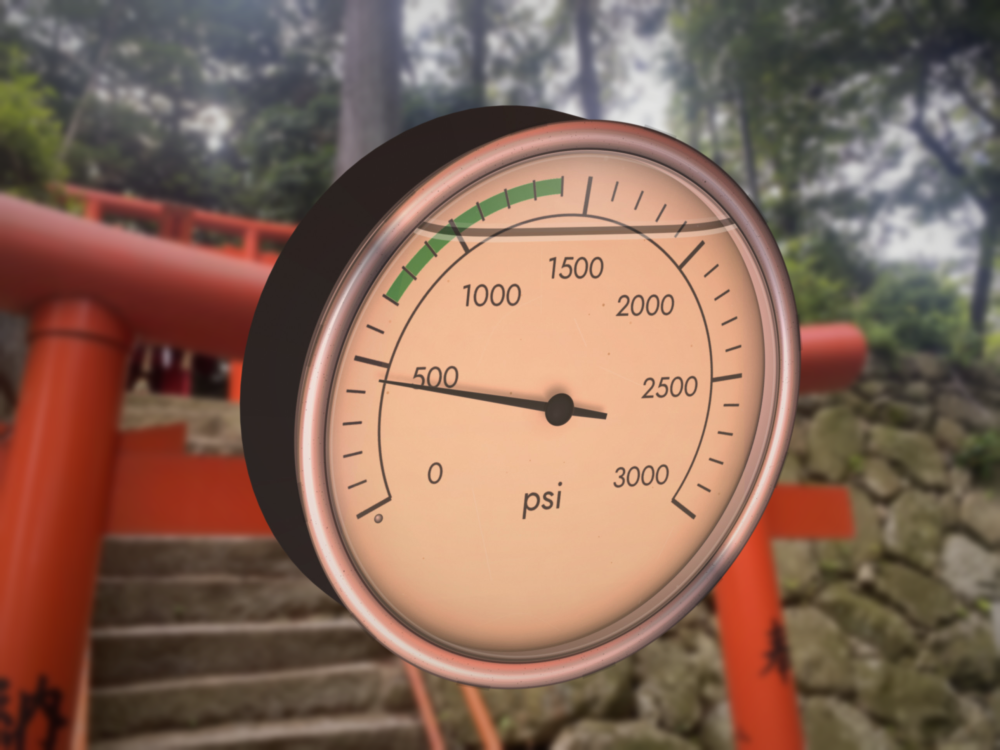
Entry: 450 psi
